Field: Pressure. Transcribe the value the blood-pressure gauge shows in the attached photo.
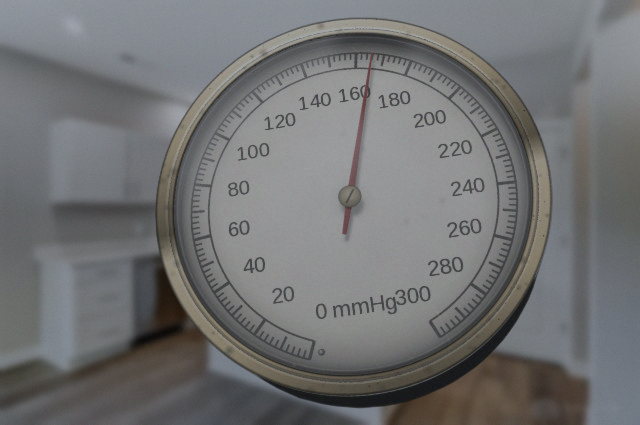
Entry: 166 mmHg
